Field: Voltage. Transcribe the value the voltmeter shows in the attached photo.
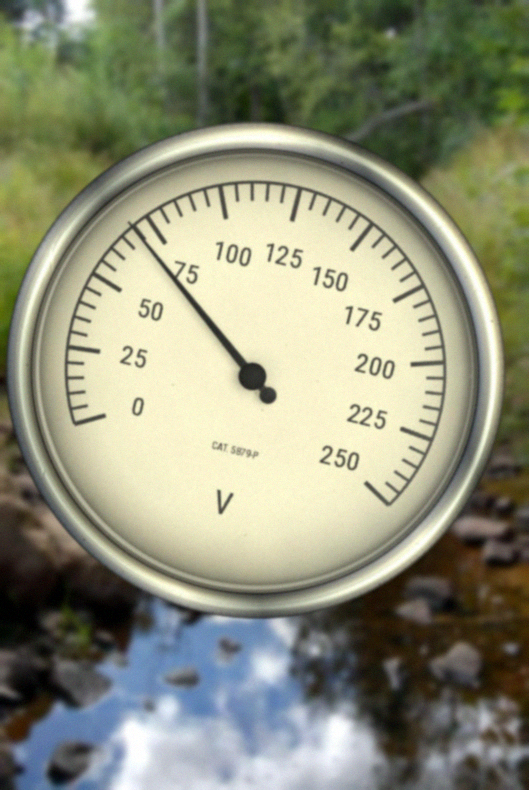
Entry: 70 V
